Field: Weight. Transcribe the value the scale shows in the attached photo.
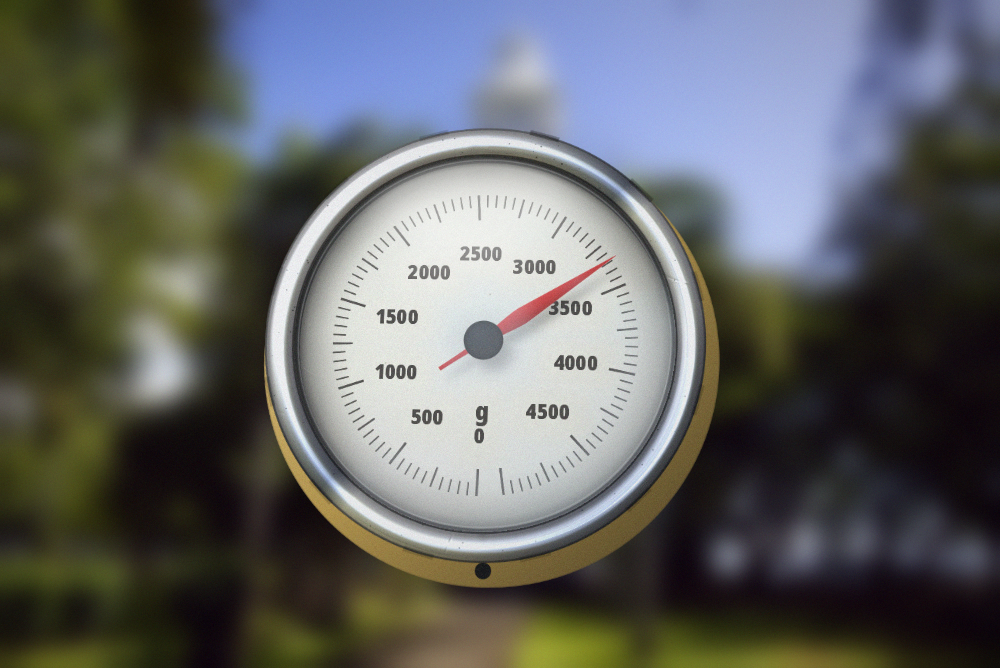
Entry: 3350 g
